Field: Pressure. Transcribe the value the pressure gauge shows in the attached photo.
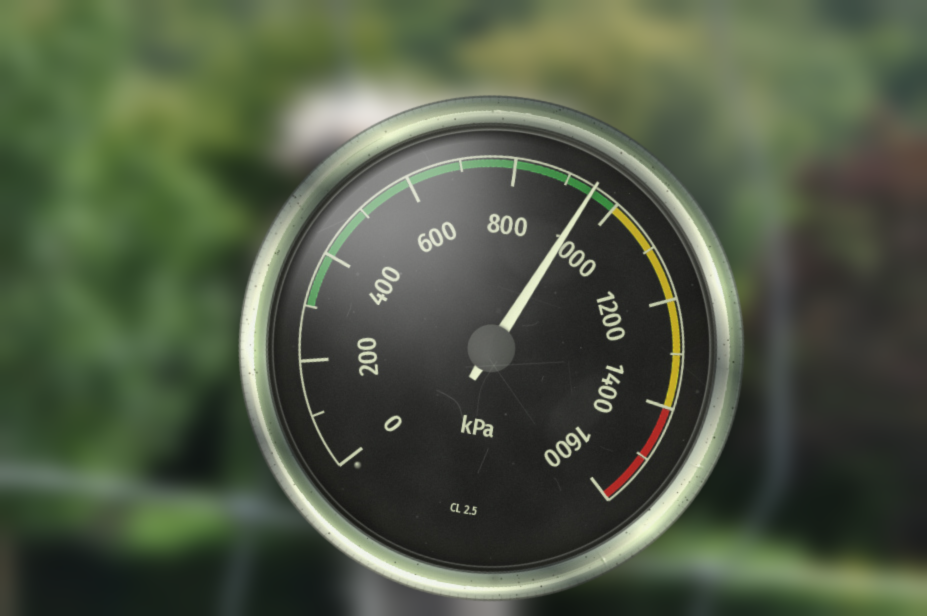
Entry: 950 kPa
